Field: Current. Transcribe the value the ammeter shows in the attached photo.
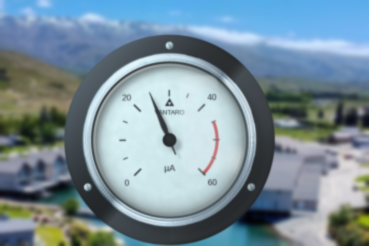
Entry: 25 µA
